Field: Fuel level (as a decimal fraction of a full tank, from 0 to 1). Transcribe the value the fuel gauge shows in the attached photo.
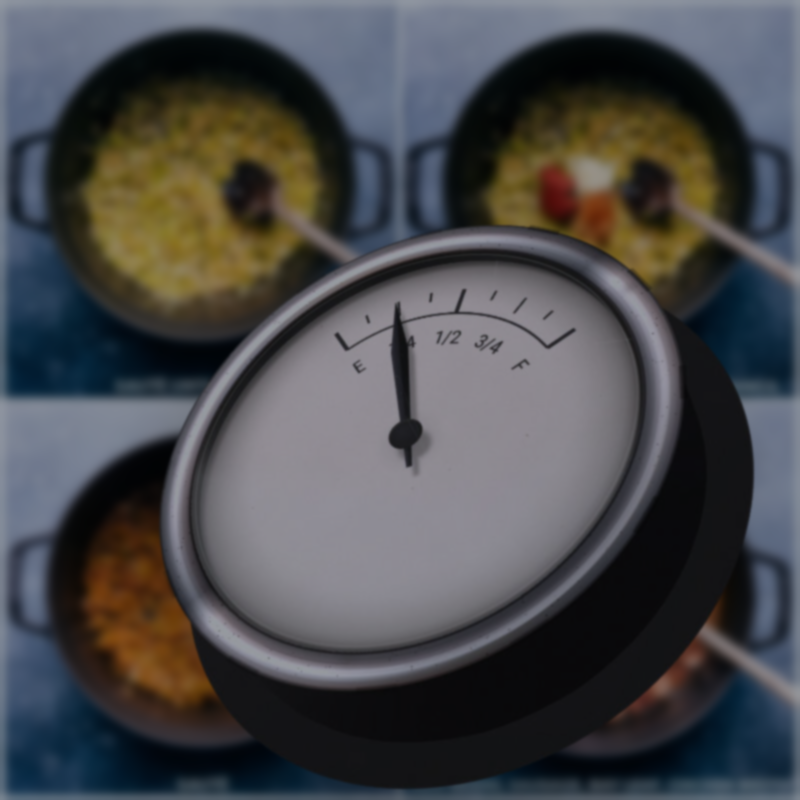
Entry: 0.25
